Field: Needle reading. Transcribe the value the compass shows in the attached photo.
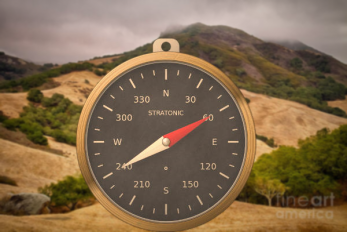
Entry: 60 °
